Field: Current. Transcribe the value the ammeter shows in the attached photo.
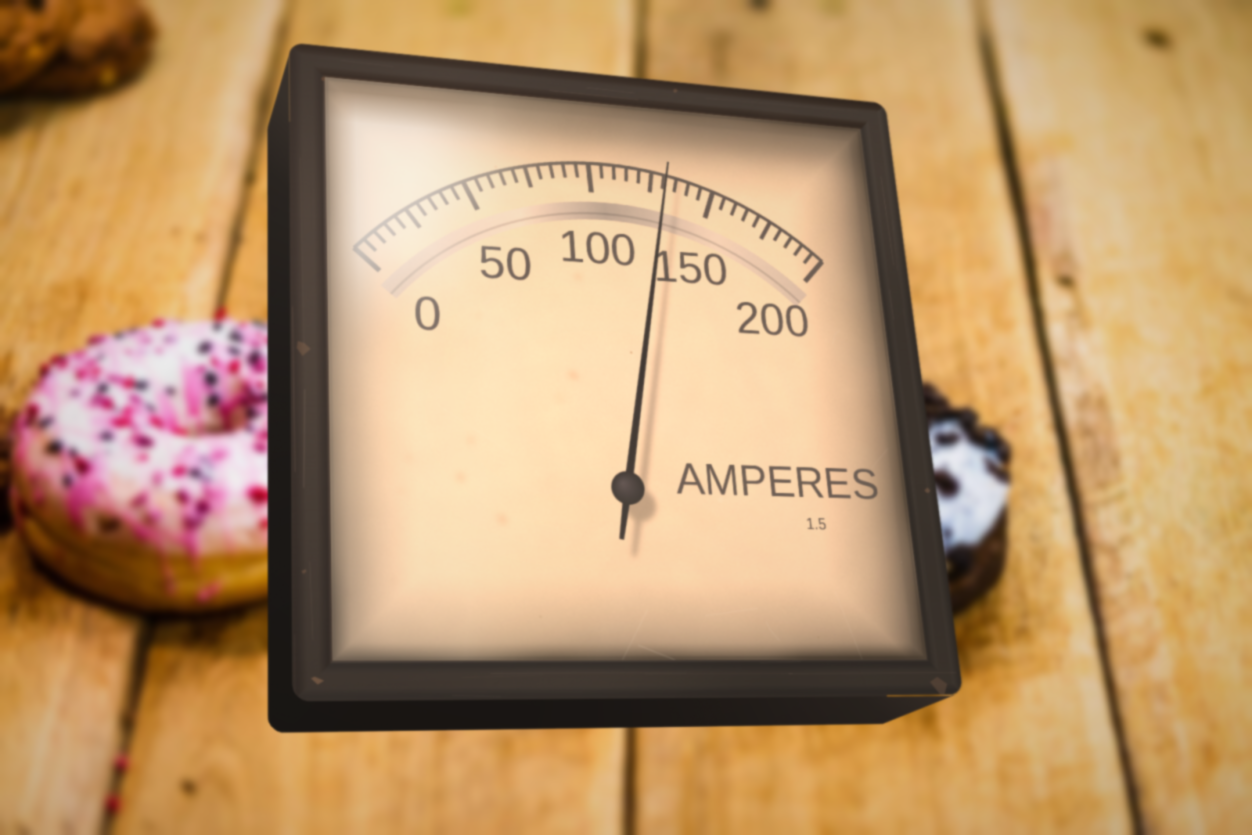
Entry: 130 A
